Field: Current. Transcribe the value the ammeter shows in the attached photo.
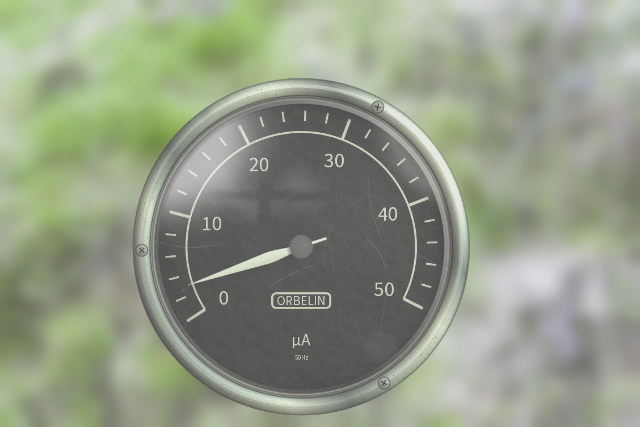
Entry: 3 µA
